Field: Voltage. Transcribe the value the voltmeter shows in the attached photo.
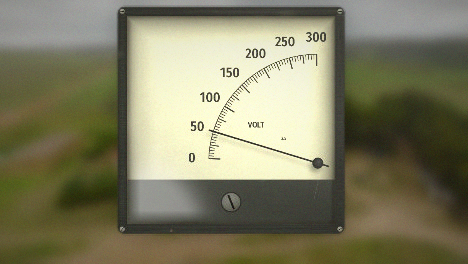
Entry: 50 V
